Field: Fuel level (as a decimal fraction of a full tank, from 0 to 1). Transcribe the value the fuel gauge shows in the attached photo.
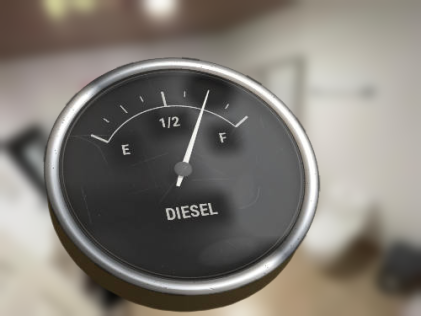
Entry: 0.75
